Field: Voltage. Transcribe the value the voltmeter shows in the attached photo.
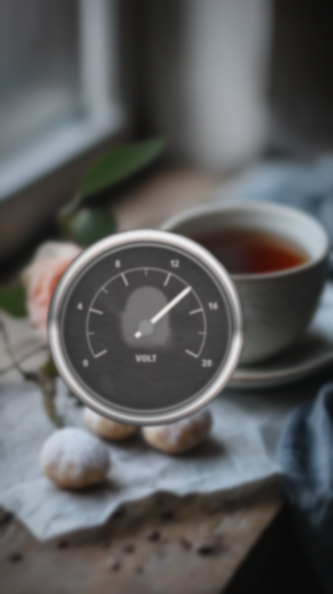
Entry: 14 V
